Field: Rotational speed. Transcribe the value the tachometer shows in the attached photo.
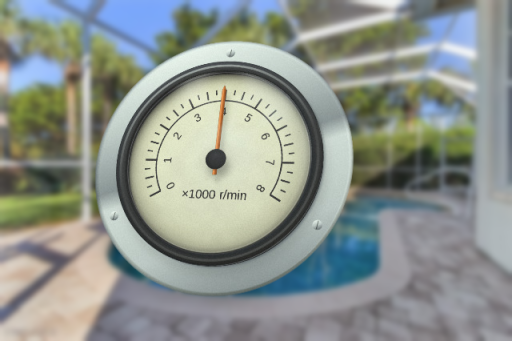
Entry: 4000 rpm
